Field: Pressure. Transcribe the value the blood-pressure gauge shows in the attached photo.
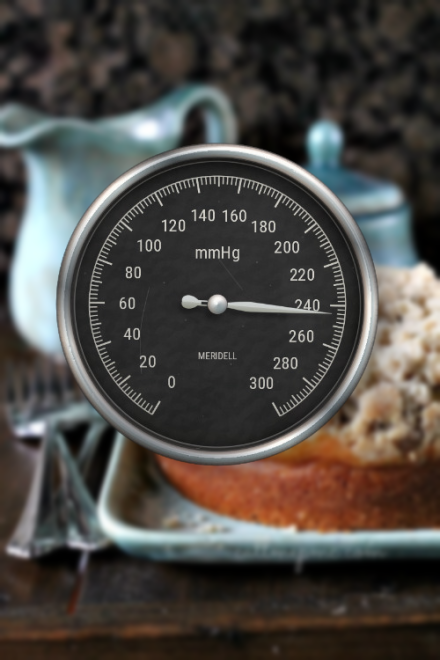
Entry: 244 mmHg
